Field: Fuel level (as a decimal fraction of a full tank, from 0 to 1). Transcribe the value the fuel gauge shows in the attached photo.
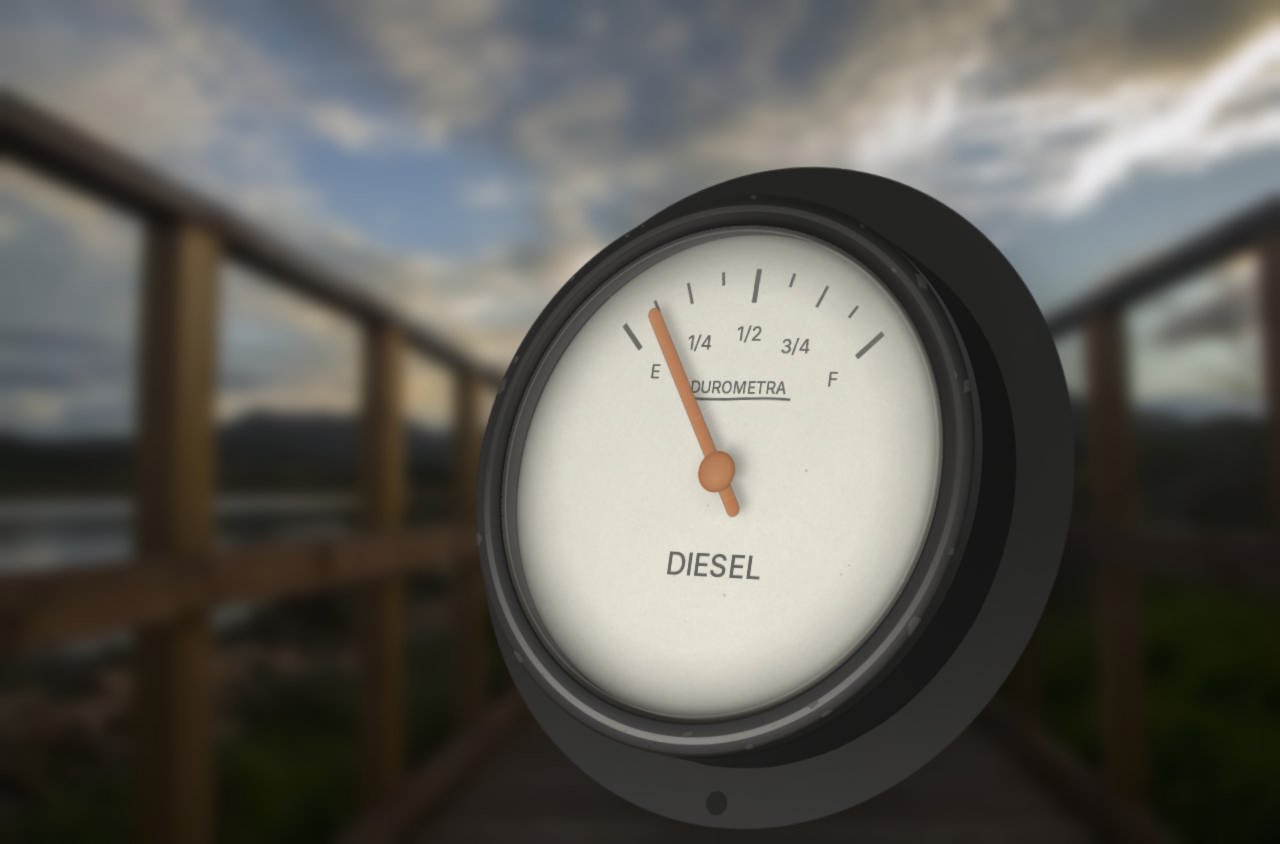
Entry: 0.125
